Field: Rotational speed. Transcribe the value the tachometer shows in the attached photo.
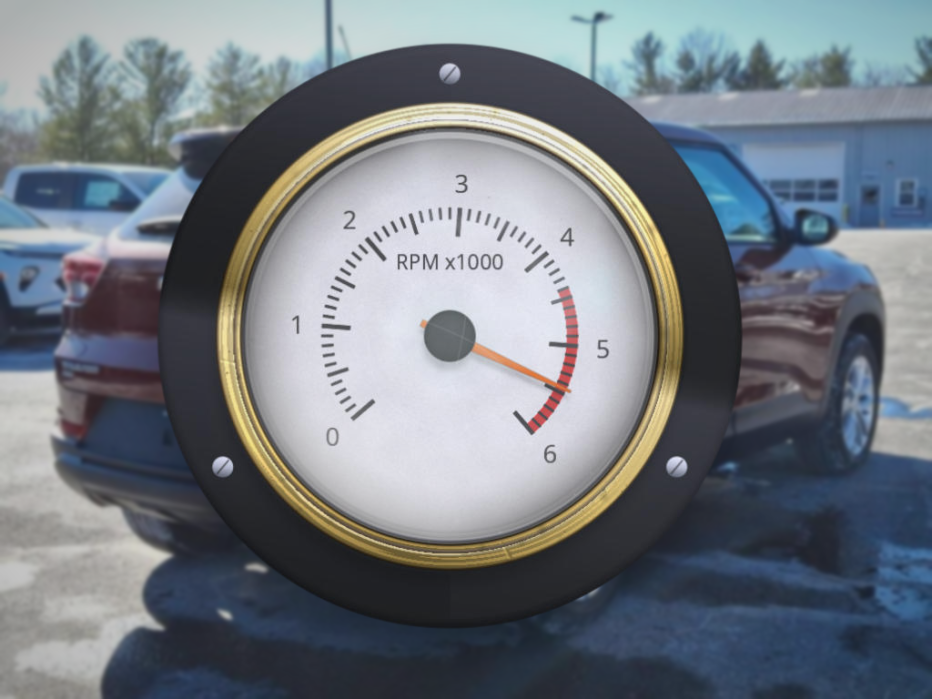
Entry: 5450 rpm
